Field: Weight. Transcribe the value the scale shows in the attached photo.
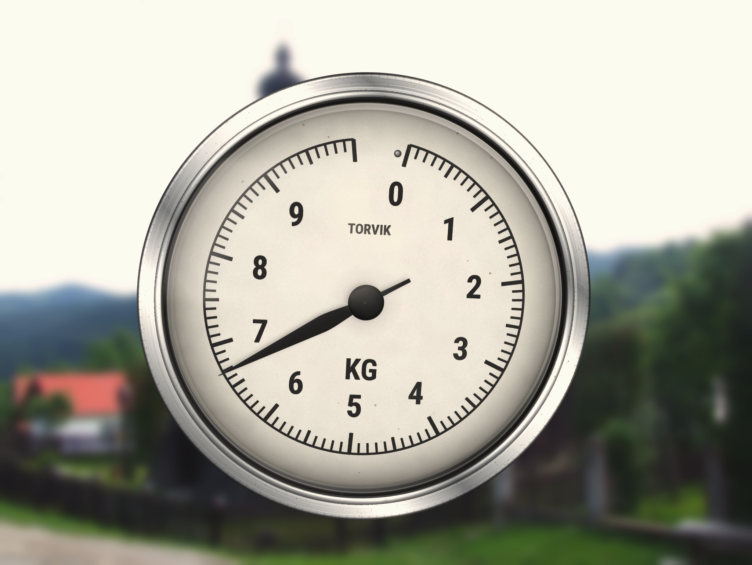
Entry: 6.7 kg
